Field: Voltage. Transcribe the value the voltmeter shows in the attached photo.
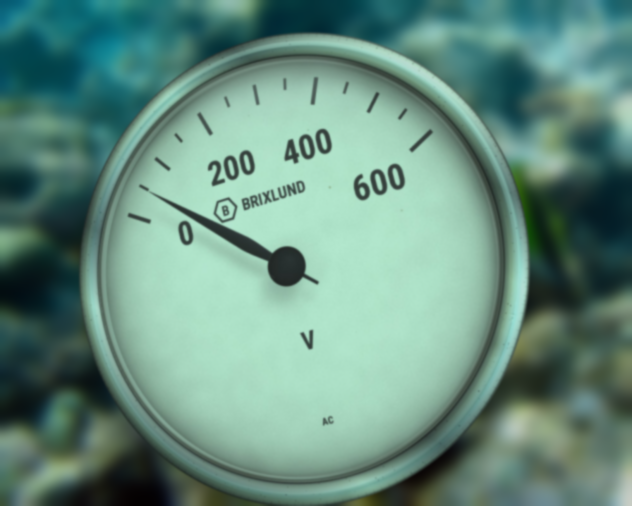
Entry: 50 V
